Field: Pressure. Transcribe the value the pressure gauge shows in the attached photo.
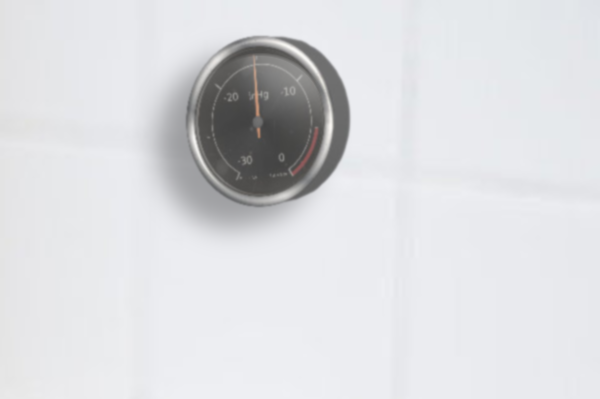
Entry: -15 inHg
